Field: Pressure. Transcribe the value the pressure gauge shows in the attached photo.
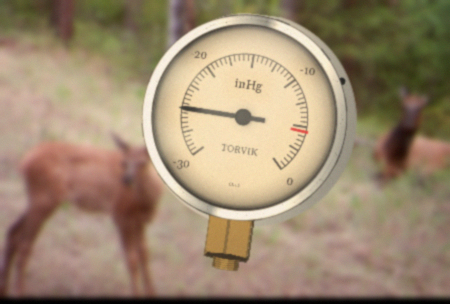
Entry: -25 inHg
